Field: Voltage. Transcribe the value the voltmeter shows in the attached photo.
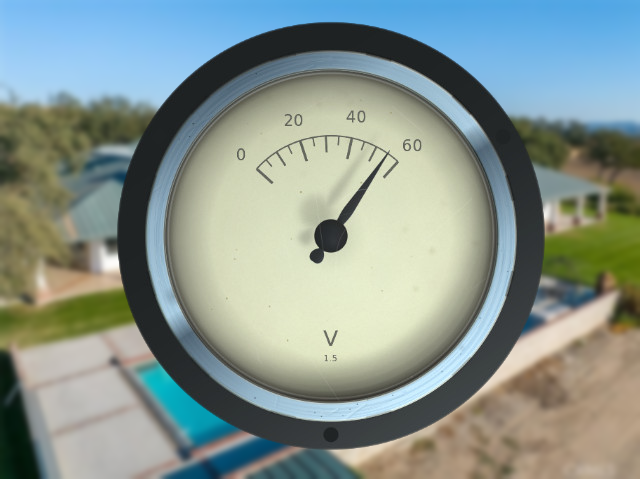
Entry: 55 V
